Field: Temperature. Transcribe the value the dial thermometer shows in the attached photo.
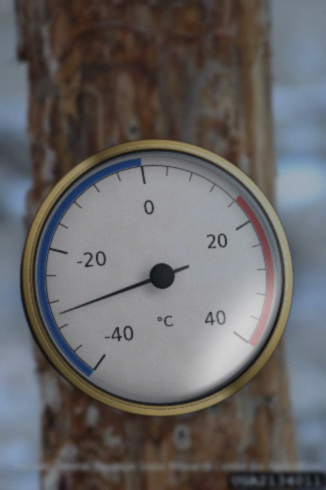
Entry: -30 °C
